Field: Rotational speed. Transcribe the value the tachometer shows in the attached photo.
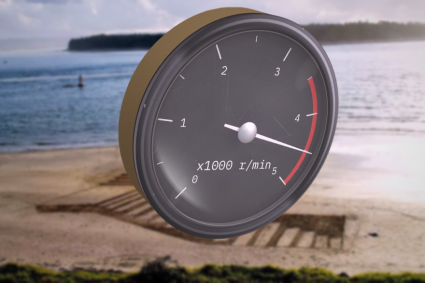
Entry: 4500 rpm
